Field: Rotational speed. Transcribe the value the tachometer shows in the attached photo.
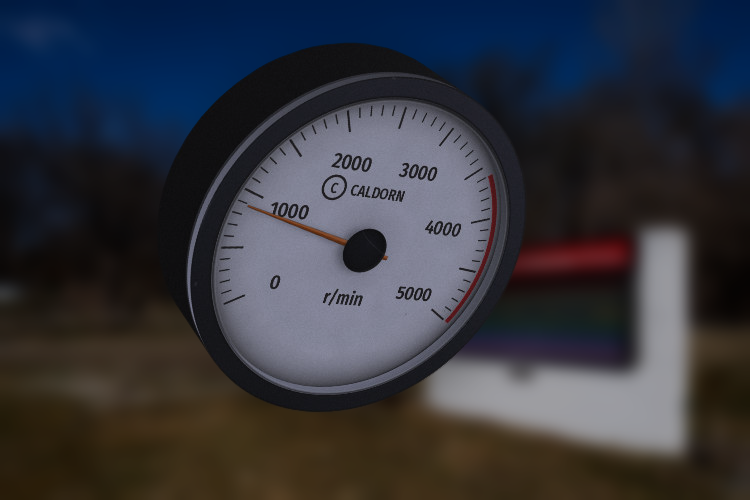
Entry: 900 rpm
